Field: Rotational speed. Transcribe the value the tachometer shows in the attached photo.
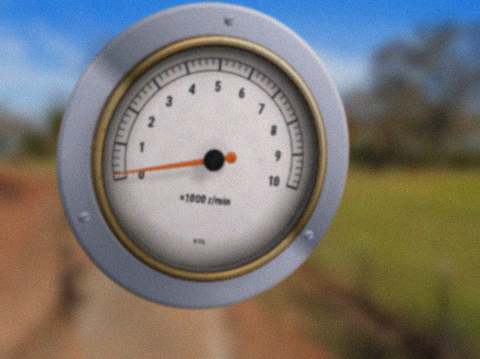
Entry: 200 rpm
